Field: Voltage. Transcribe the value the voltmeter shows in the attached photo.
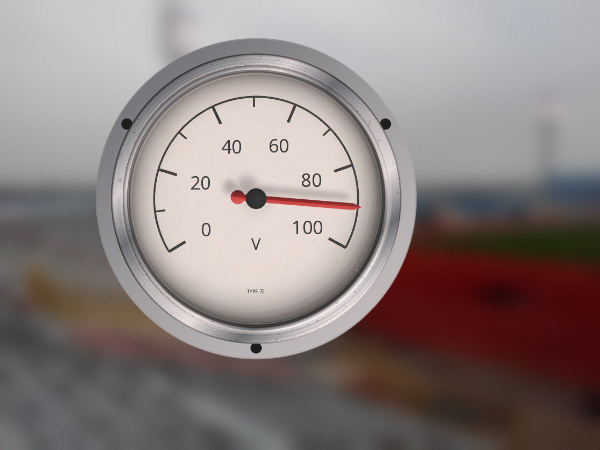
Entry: 90 V
